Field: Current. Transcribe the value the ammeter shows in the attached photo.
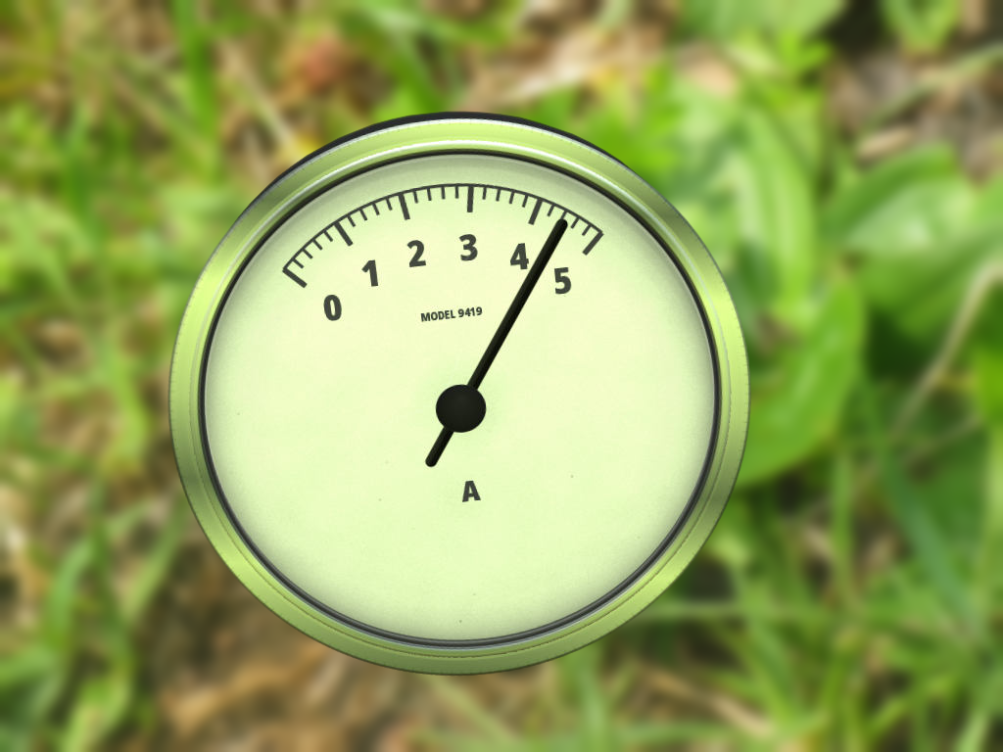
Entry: 4.4 A
